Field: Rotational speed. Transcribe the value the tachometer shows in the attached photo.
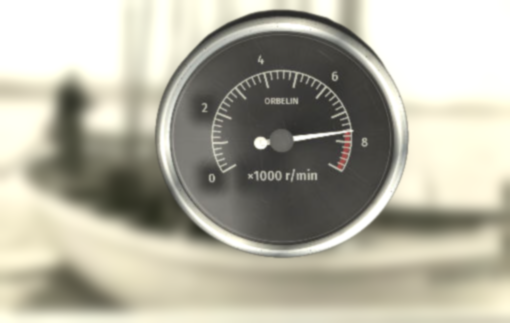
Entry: 7600 rpm
